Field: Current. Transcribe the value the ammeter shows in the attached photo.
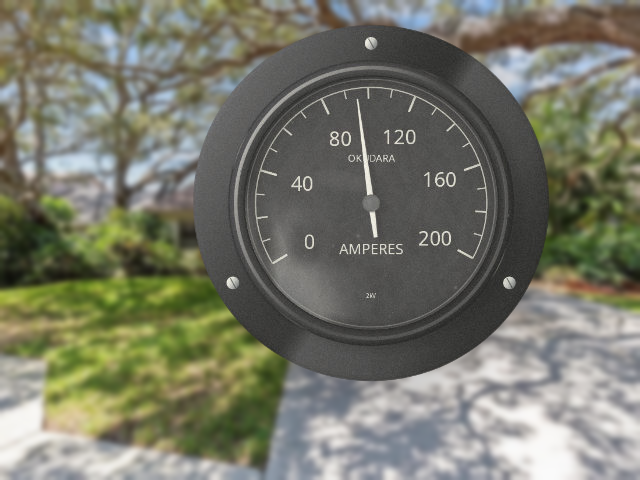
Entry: 95 A
